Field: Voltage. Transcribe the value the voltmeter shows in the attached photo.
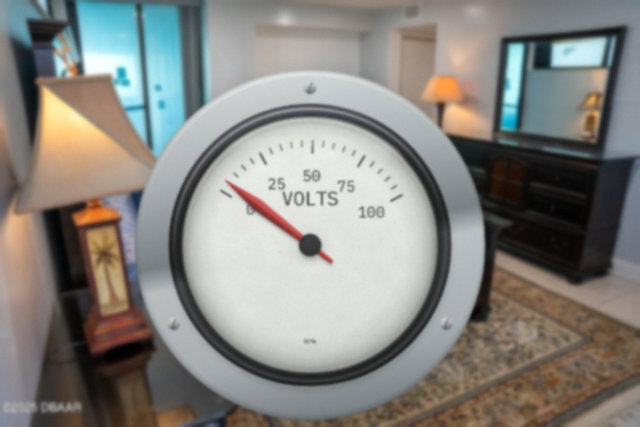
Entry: 5 V
